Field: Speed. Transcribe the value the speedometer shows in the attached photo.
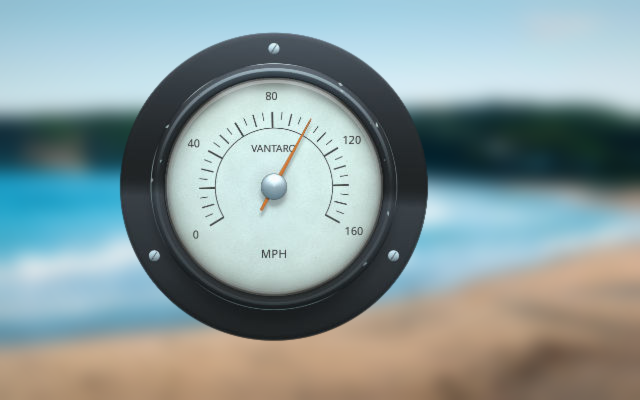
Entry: 100 mph
